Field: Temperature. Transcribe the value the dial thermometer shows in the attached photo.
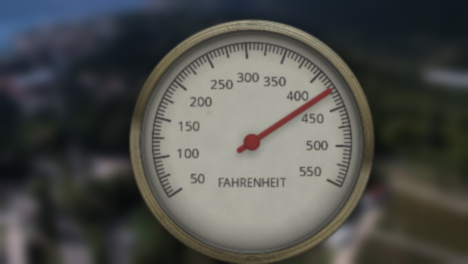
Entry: 425 °F
